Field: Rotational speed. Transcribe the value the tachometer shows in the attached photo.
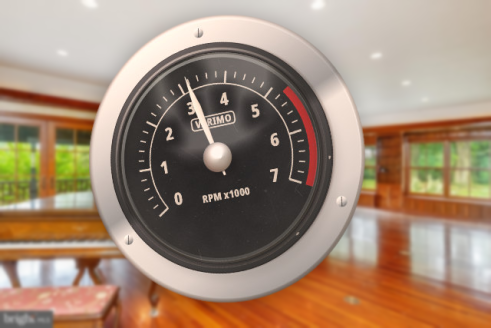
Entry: 3200 rpm
